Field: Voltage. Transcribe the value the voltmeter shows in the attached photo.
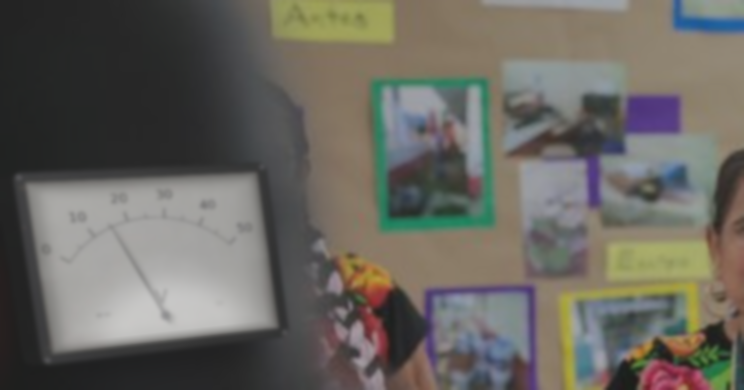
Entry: 15 V
